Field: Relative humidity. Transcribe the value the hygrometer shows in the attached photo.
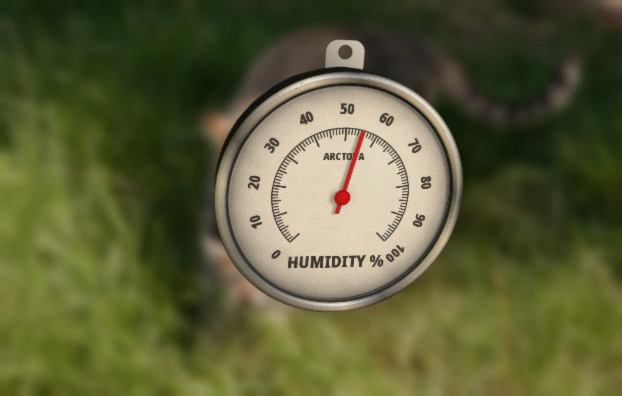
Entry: 55 %
